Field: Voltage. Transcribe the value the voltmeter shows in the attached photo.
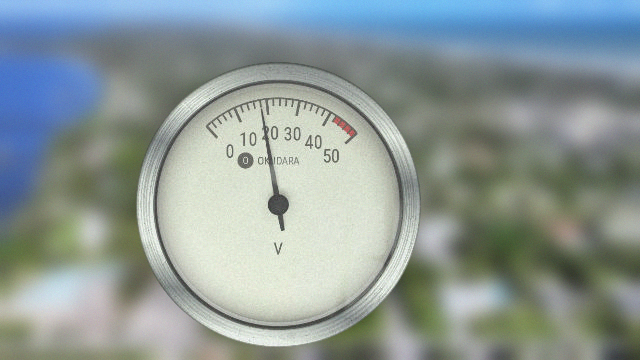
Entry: 18 V
